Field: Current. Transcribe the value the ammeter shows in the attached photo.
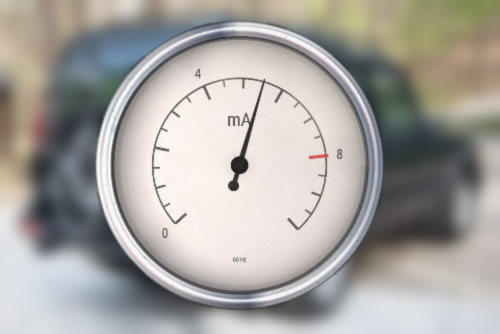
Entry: 5.5 mA
